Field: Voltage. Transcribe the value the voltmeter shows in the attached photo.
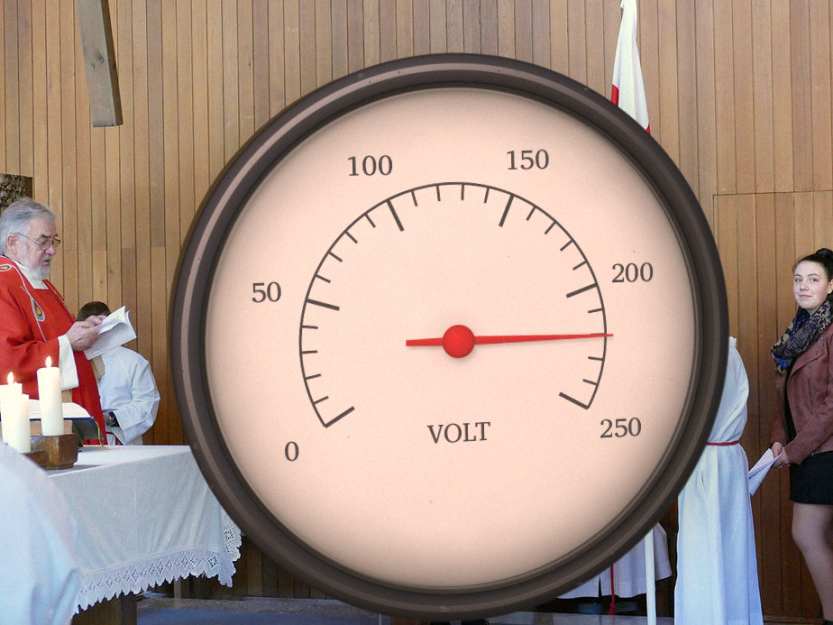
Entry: 220 V
